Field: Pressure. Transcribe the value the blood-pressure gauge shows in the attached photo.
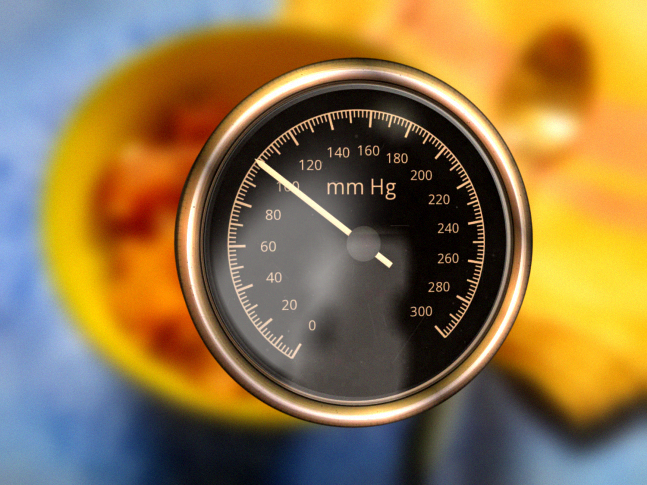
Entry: 100 mmHg
